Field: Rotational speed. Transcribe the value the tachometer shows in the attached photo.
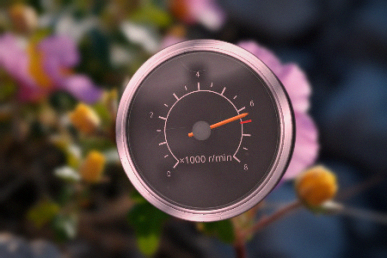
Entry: 6250 rpm
